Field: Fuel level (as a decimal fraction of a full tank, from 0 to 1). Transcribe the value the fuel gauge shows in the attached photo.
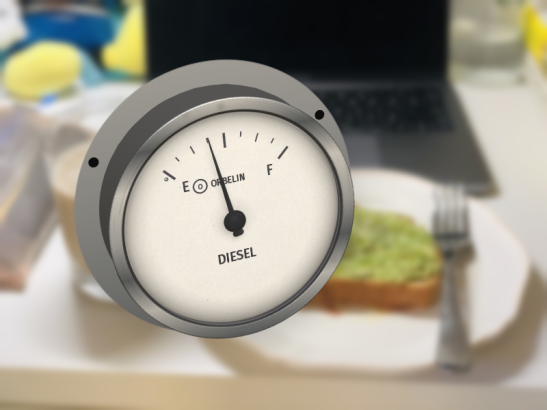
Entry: 0.375
